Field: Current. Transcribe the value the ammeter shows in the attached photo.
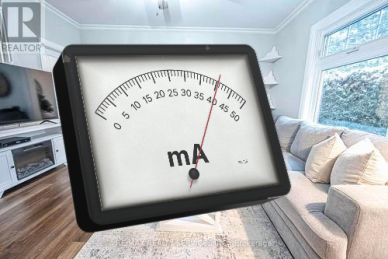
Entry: 40 mA
